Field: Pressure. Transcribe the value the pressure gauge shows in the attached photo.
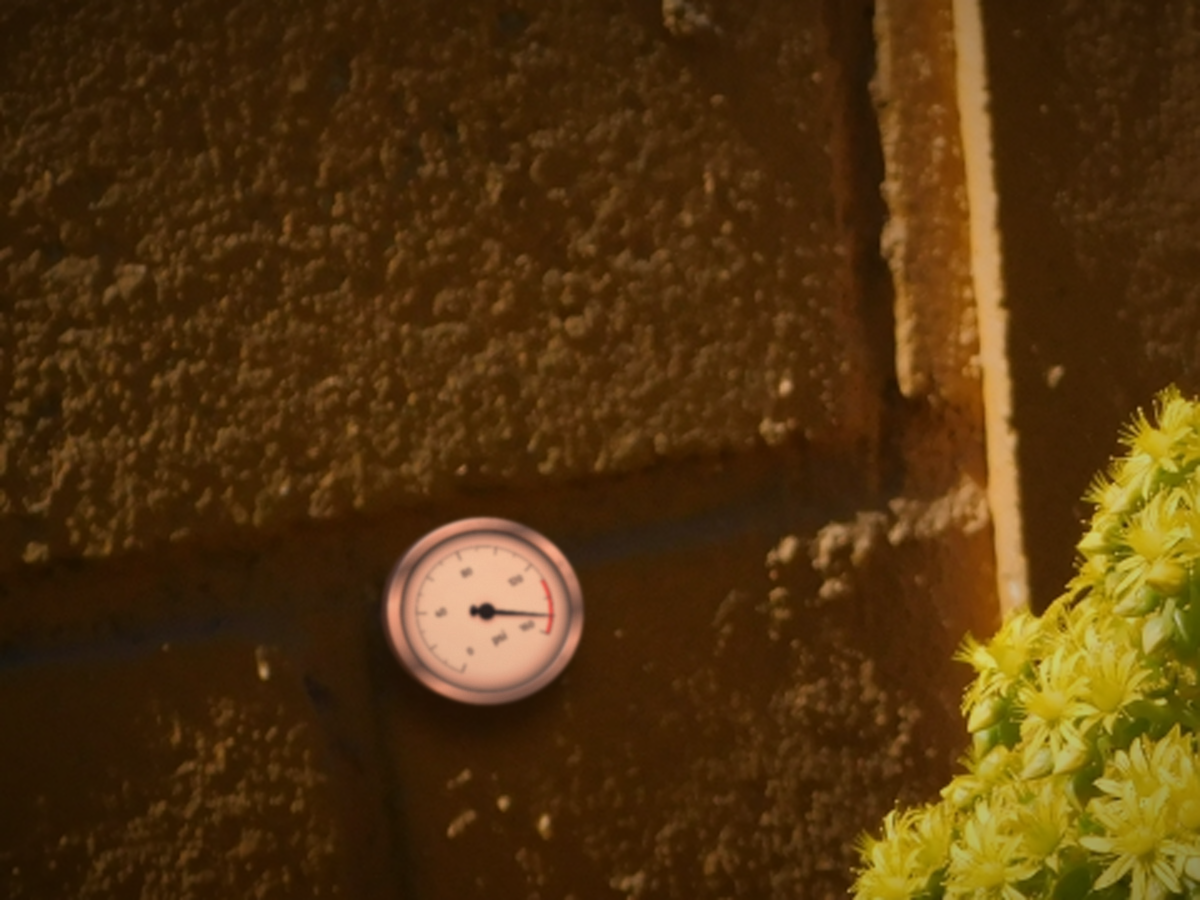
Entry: 150 psi
